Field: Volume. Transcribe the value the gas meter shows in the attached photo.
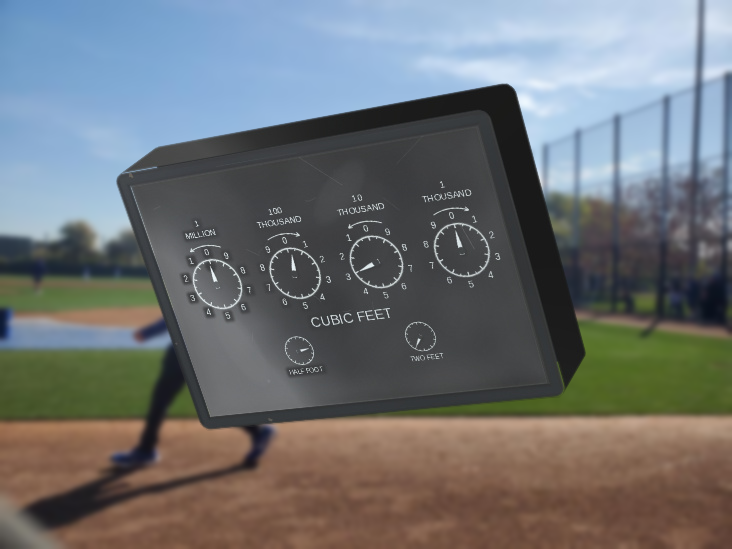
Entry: 3000 ft³
